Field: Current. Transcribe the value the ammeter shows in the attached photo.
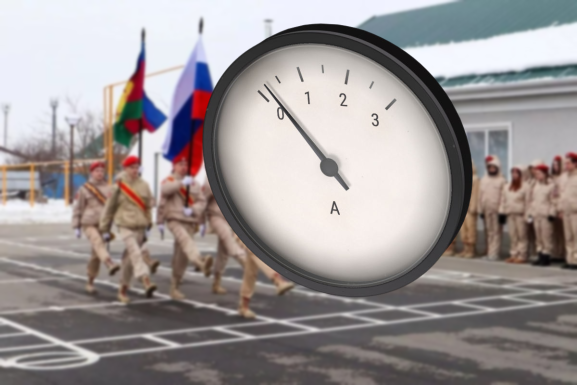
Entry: 0.25 A
